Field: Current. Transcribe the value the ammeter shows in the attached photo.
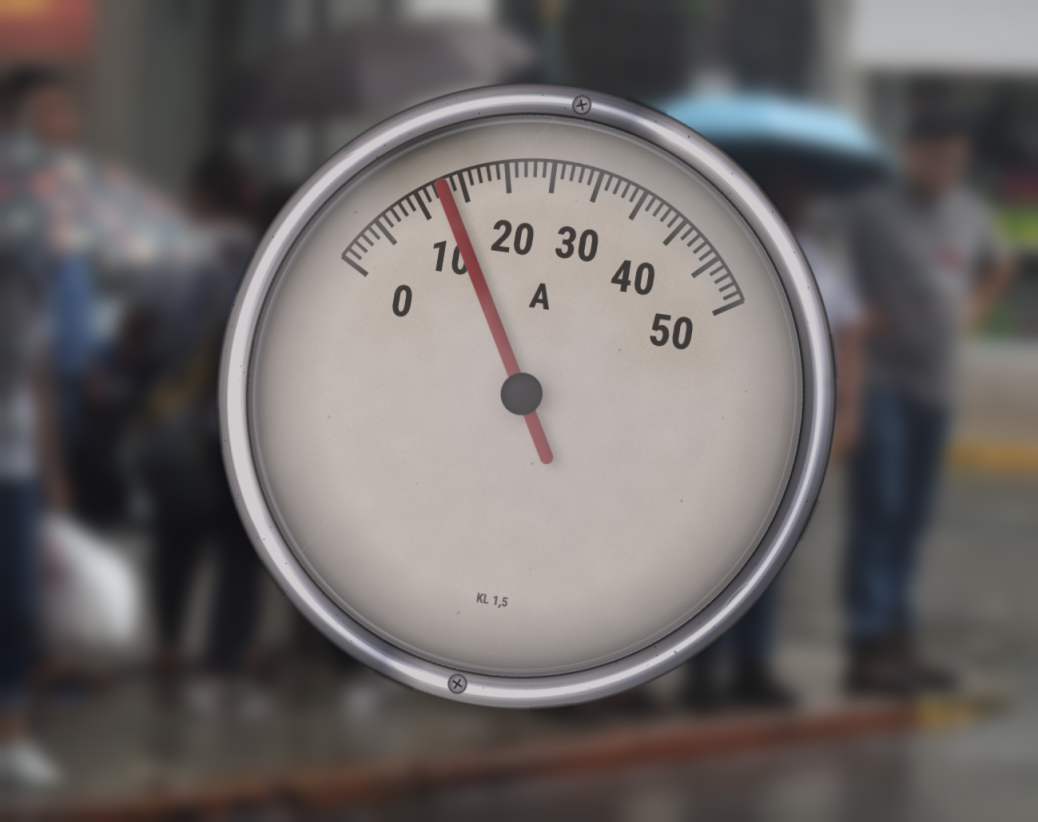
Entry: 13 A
